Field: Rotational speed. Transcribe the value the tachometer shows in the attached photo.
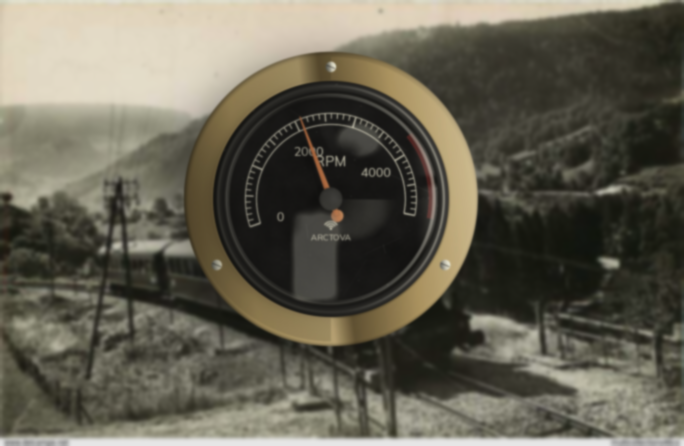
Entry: 2100 rpm
